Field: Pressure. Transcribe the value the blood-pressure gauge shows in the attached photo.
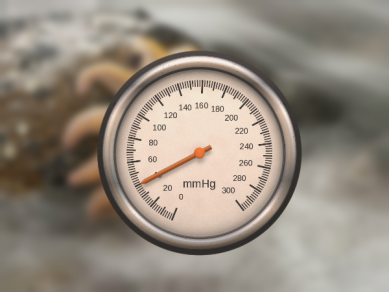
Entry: 40 mmHg
